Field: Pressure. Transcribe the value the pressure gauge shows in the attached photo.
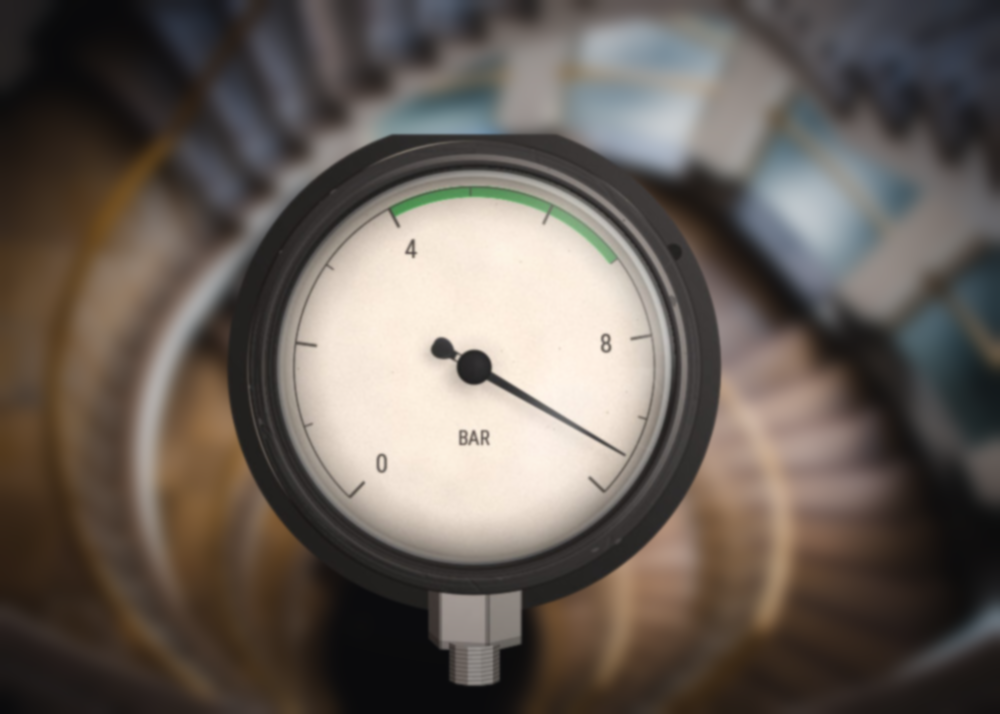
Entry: 9.5 bar
